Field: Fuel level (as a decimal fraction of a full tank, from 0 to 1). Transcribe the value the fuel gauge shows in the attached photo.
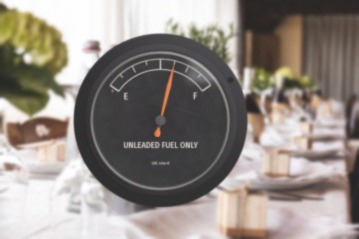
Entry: 0.625
